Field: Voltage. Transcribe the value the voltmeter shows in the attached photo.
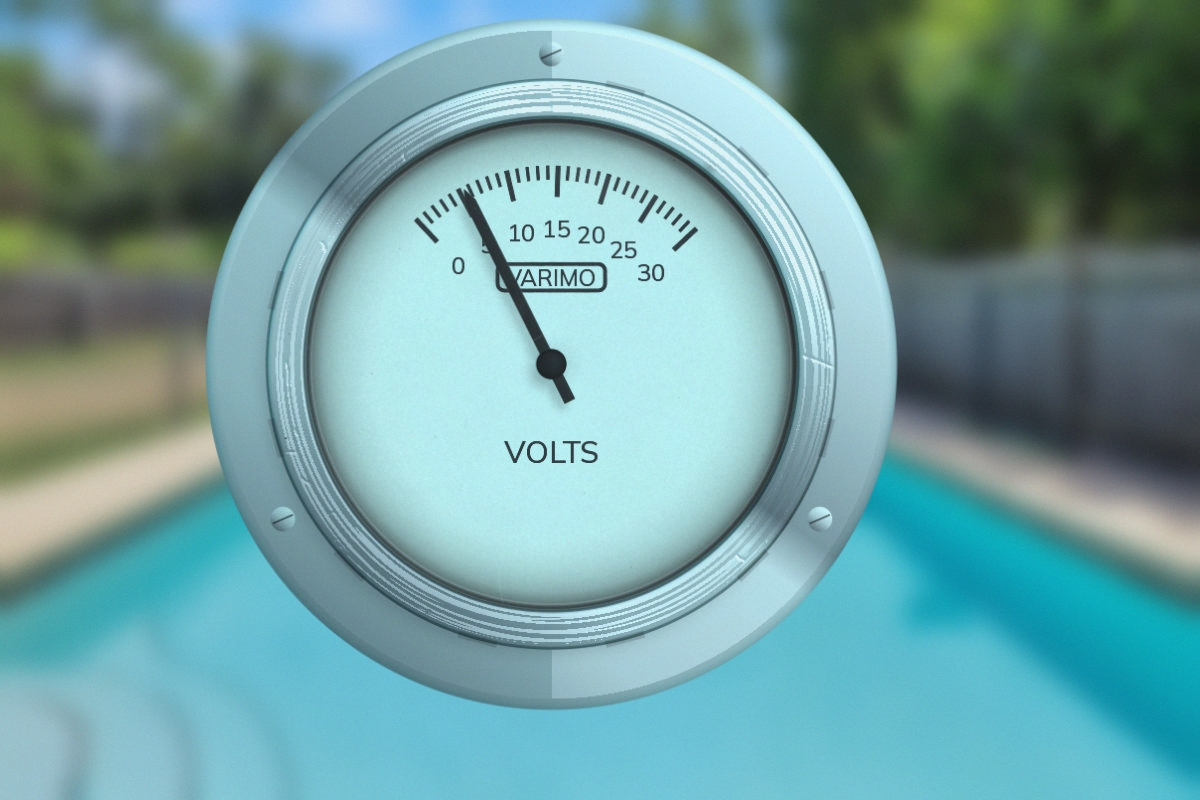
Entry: 5.5 V
